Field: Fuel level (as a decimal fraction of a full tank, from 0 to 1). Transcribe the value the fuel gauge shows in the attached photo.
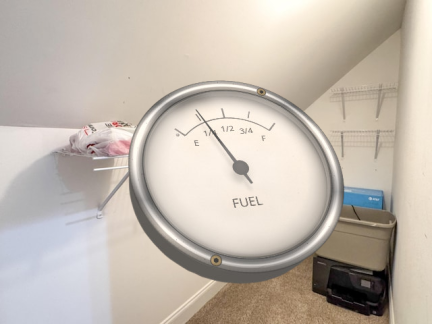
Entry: 0.25
